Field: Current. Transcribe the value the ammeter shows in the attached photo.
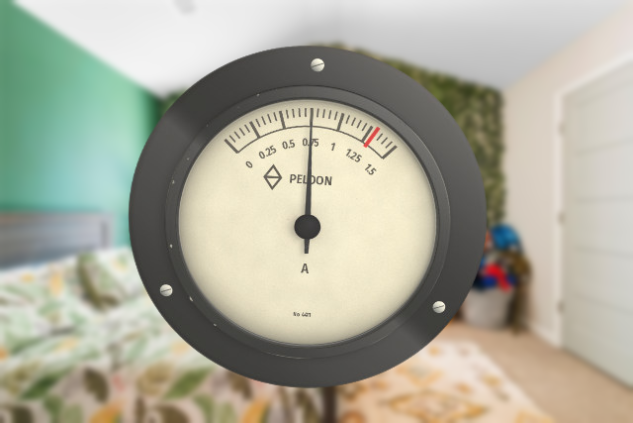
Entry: 0.75 A
